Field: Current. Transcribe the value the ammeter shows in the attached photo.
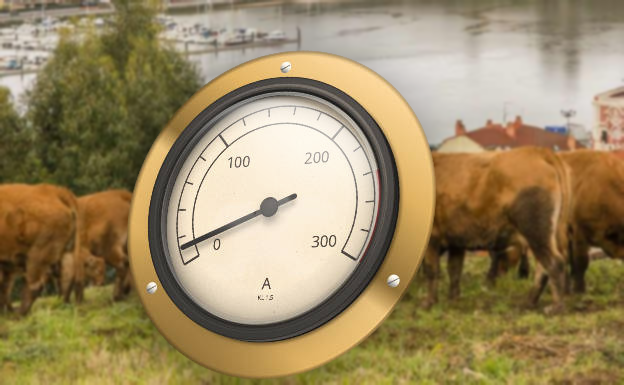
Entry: 10 A
